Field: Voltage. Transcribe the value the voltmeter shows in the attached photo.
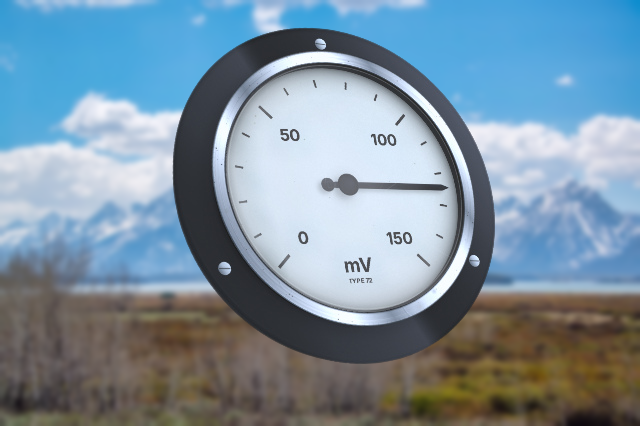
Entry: 125 mV
